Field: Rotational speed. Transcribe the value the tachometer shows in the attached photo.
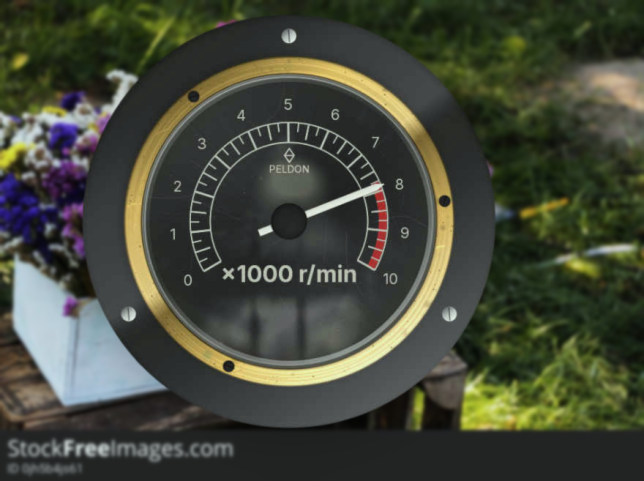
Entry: 7875 rpm
